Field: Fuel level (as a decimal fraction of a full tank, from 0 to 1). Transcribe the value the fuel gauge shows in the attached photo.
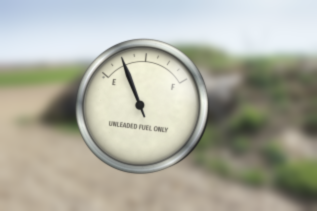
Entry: 0.25
